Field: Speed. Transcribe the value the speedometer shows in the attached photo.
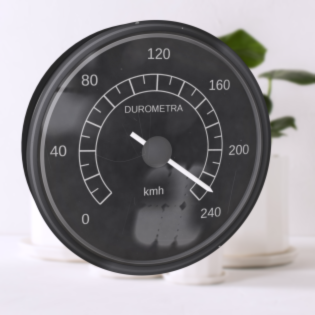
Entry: 230 km/h
